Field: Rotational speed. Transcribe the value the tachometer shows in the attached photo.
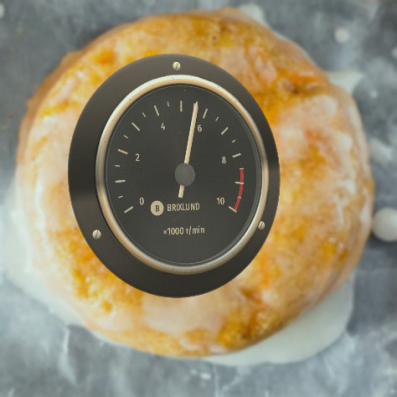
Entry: 5500 rpm
